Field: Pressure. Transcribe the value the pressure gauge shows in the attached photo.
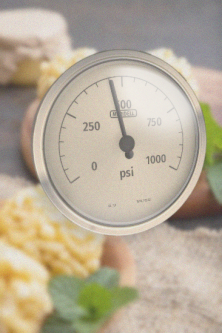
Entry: 450 psi
